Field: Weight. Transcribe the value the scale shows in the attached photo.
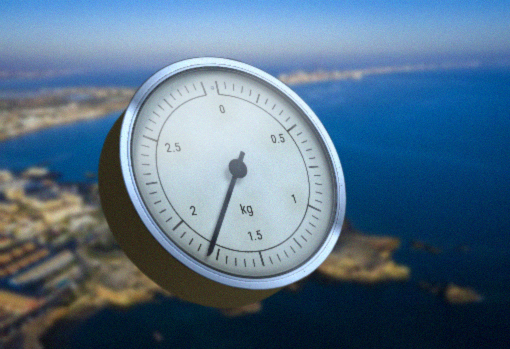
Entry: 1.8 kg
